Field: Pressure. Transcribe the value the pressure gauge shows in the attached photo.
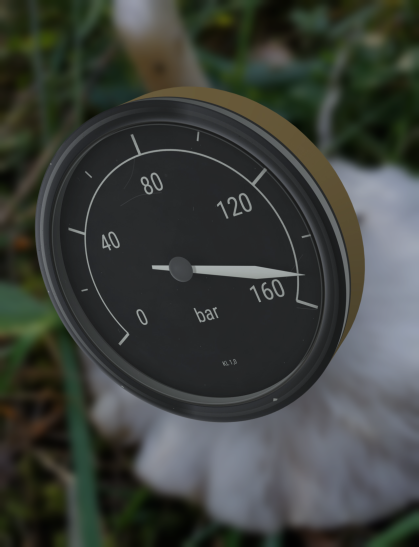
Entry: 150 bar
